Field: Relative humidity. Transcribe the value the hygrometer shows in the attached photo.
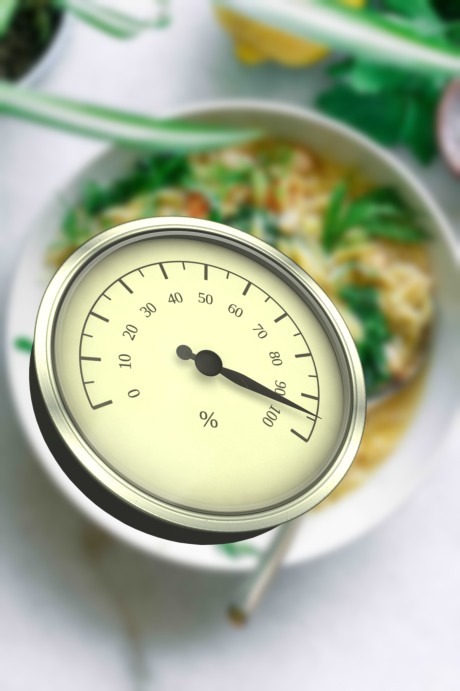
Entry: 95 %
